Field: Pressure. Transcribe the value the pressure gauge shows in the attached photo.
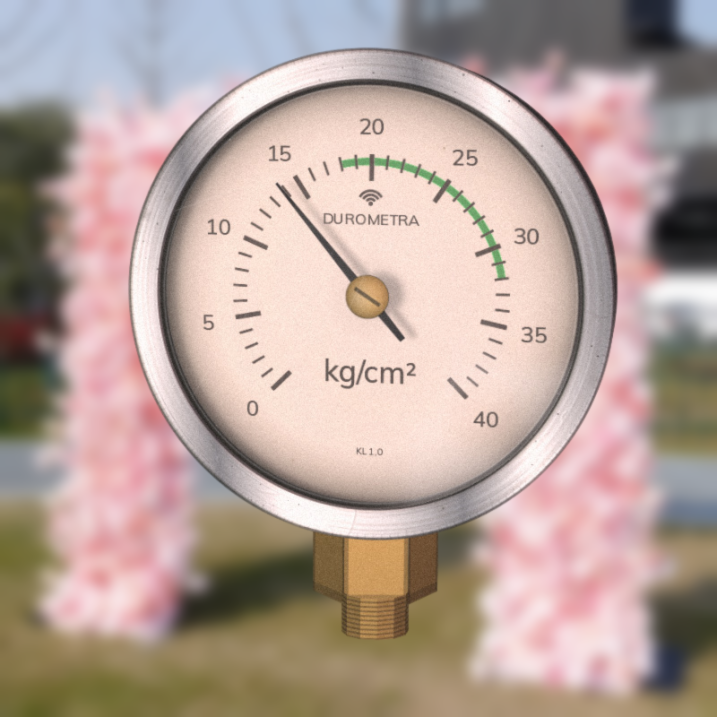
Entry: 14 kg/cm²
